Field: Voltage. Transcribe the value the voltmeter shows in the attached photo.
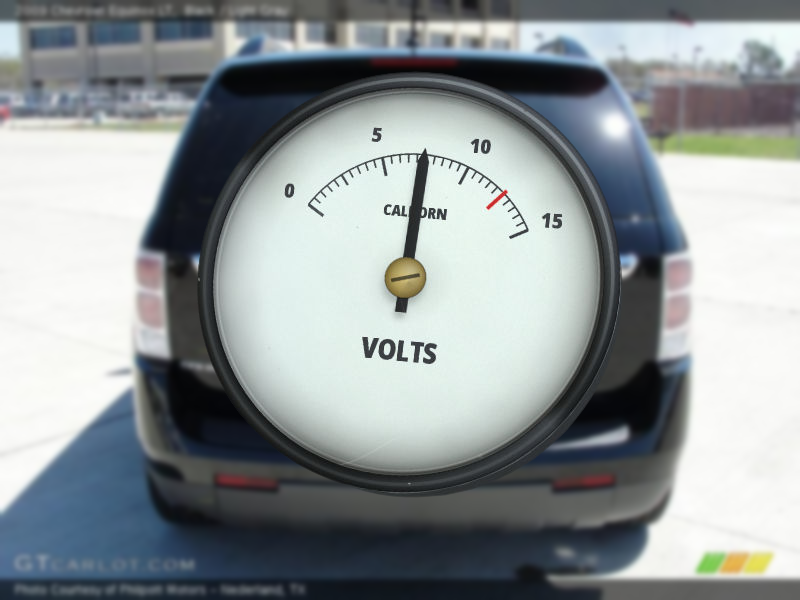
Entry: 7.5 V
